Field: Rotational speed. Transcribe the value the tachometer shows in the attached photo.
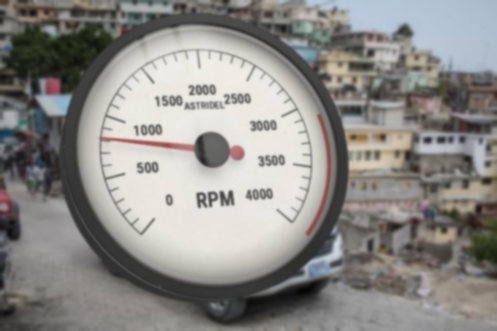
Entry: 800 rpm
